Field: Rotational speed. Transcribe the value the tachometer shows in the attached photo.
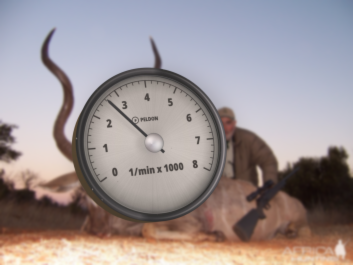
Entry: 2600 rpm
